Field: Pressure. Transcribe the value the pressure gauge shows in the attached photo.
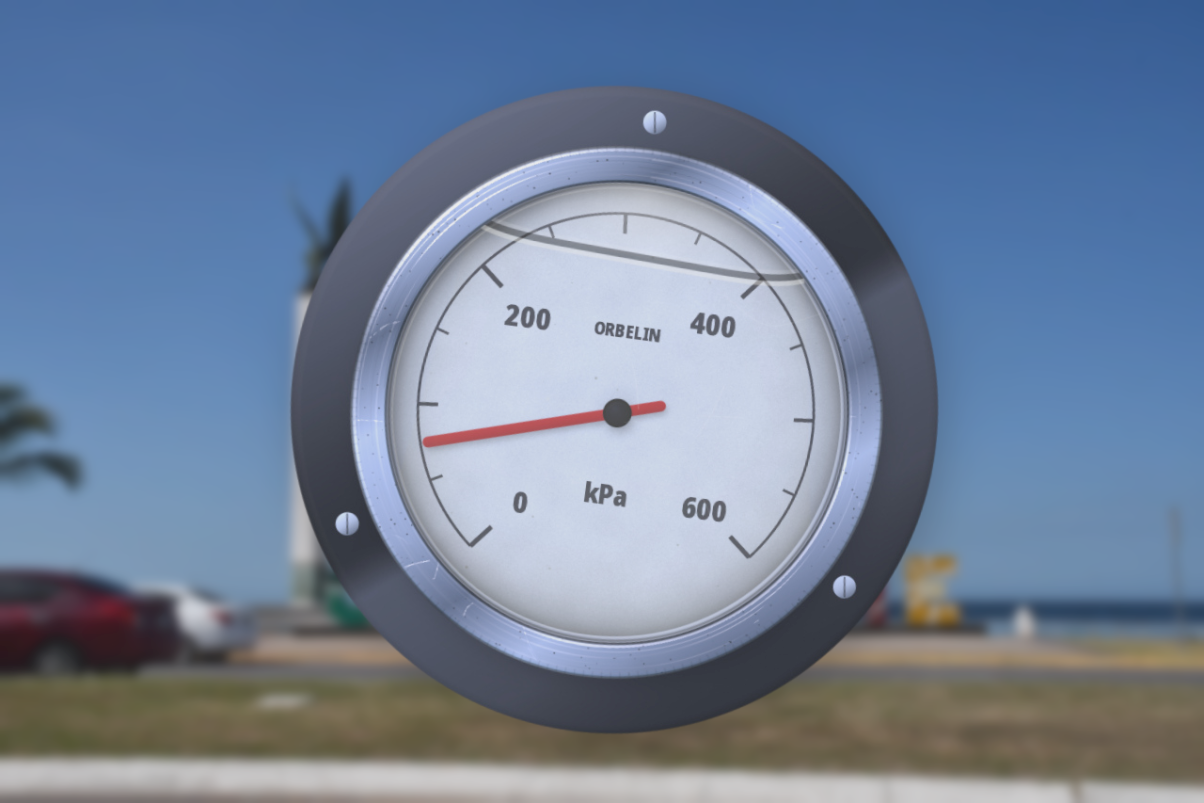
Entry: 75 kPa
